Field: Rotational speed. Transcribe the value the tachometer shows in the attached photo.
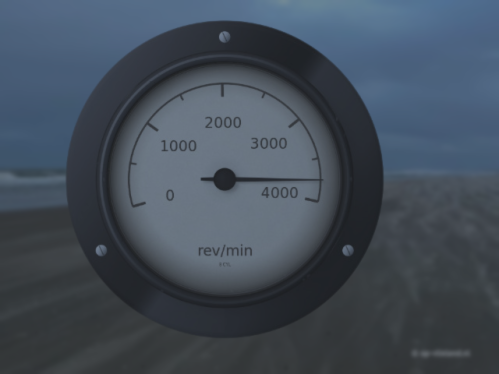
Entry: 3750 rpm
